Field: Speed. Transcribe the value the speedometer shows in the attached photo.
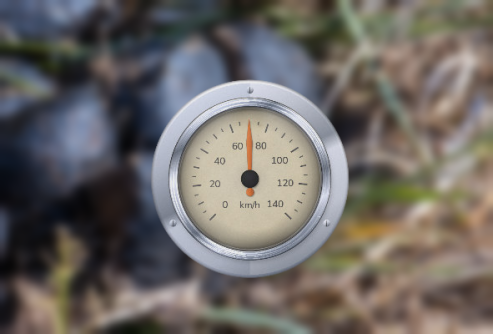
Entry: 70 km/h
